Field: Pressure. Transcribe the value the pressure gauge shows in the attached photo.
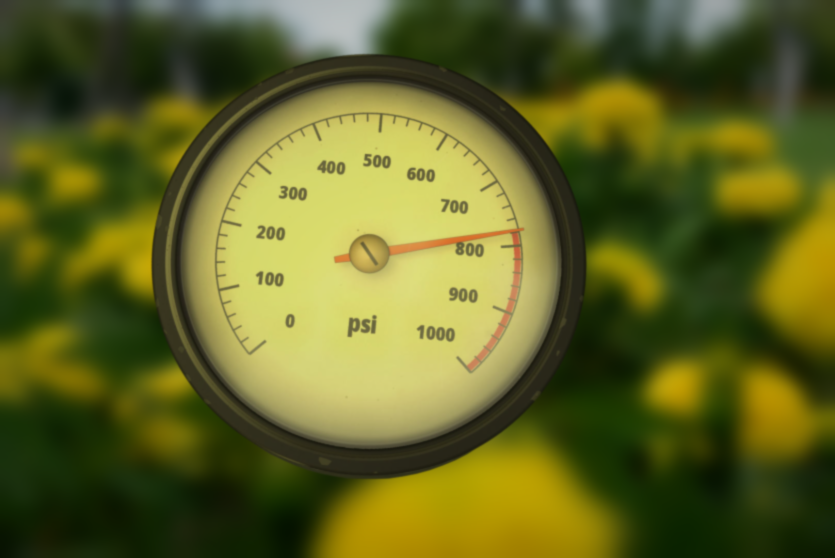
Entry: 780 psi
